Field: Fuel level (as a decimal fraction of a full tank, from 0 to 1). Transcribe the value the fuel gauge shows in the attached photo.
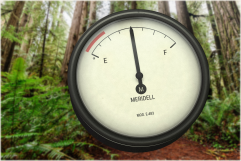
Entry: 0.5
